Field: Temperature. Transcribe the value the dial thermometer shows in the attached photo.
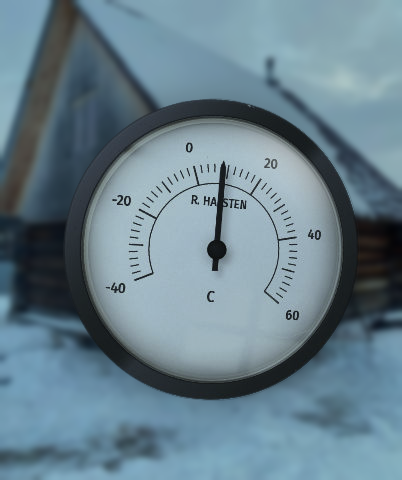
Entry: 8 °C
